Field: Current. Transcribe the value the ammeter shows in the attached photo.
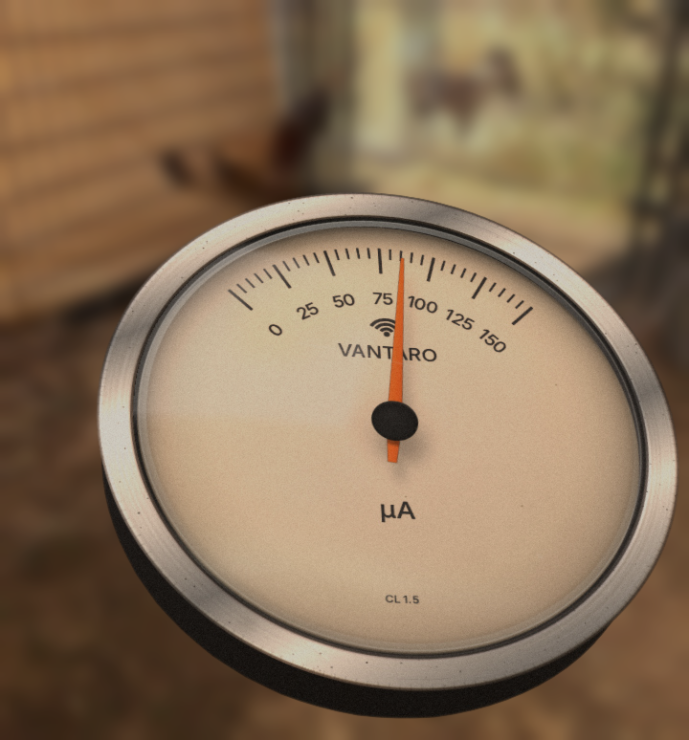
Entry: 85 µA
